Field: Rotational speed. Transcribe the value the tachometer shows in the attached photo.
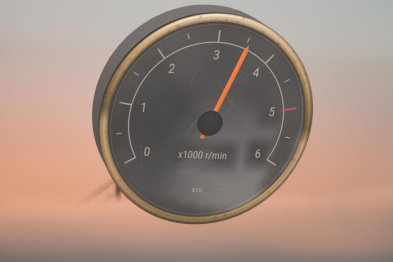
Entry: 3500 rpm
